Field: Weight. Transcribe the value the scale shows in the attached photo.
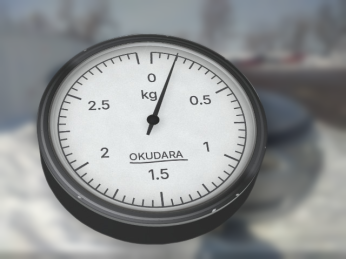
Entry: 0.15 kg
